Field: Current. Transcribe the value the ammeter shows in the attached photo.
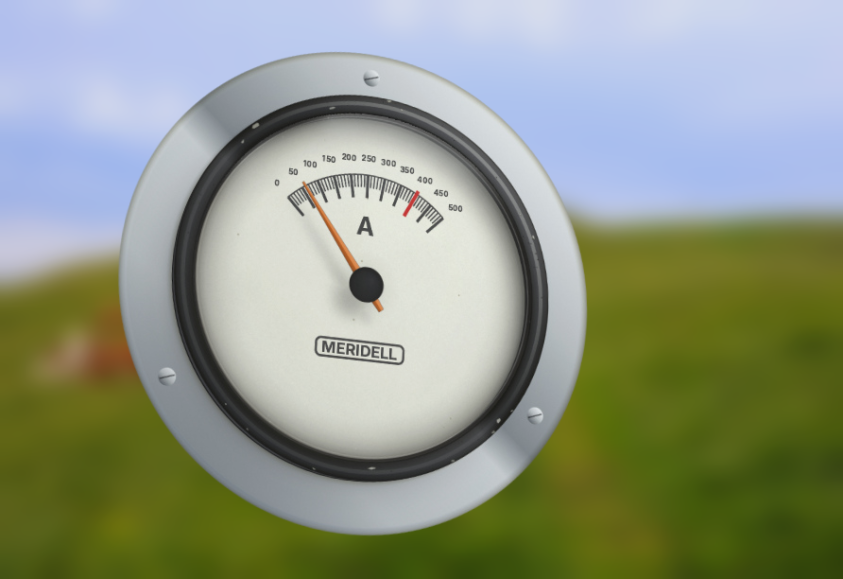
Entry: 50 A
